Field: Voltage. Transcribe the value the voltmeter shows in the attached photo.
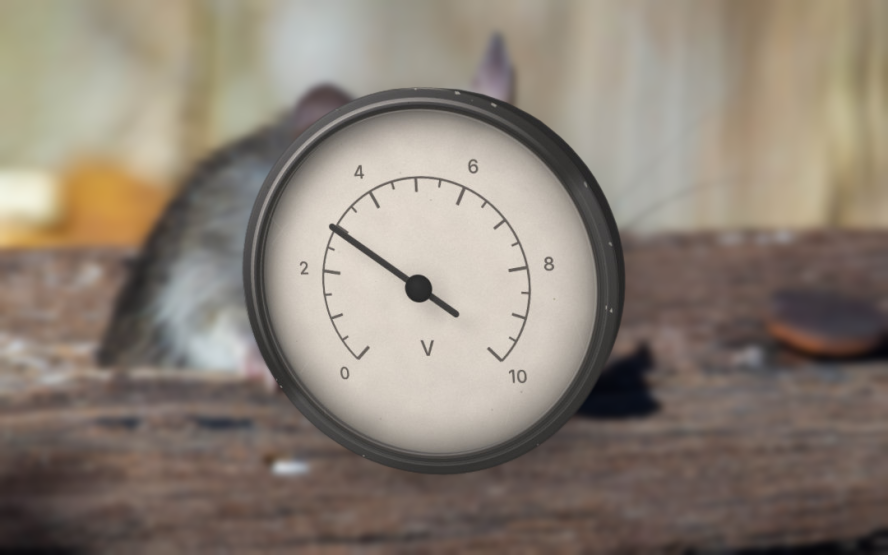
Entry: 3 V
